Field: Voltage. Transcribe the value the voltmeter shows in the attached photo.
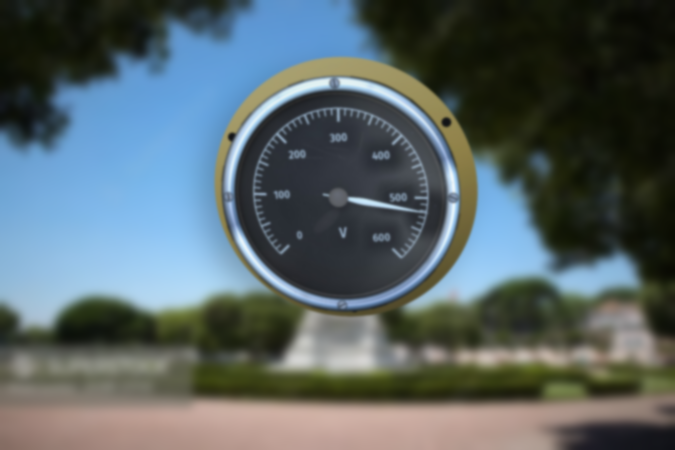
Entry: 520 V
